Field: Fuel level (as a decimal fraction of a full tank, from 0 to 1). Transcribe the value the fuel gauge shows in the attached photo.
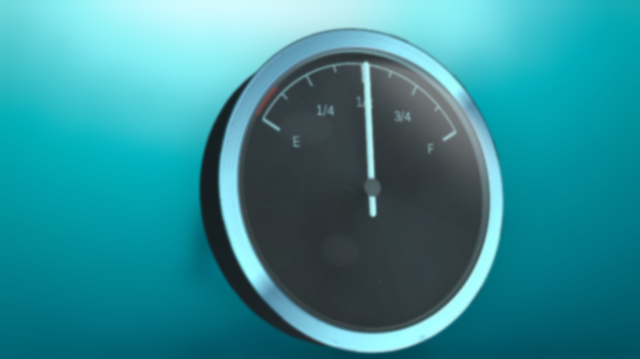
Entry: 0.5
